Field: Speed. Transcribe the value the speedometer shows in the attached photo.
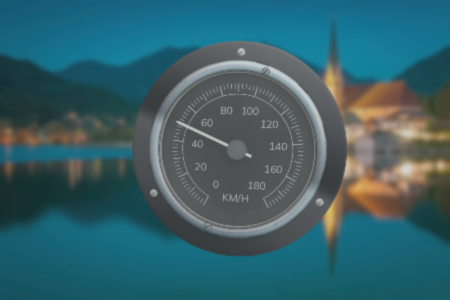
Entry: 50 km/h
